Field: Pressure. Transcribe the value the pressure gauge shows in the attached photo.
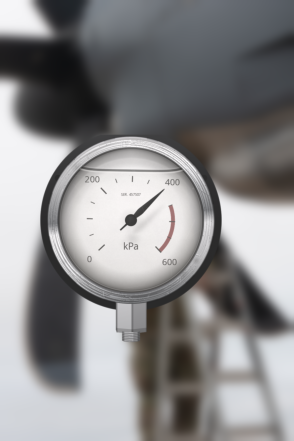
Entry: 400 kPa
